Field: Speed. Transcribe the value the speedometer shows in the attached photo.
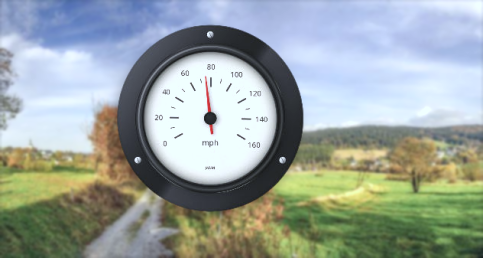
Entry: 75 mph
